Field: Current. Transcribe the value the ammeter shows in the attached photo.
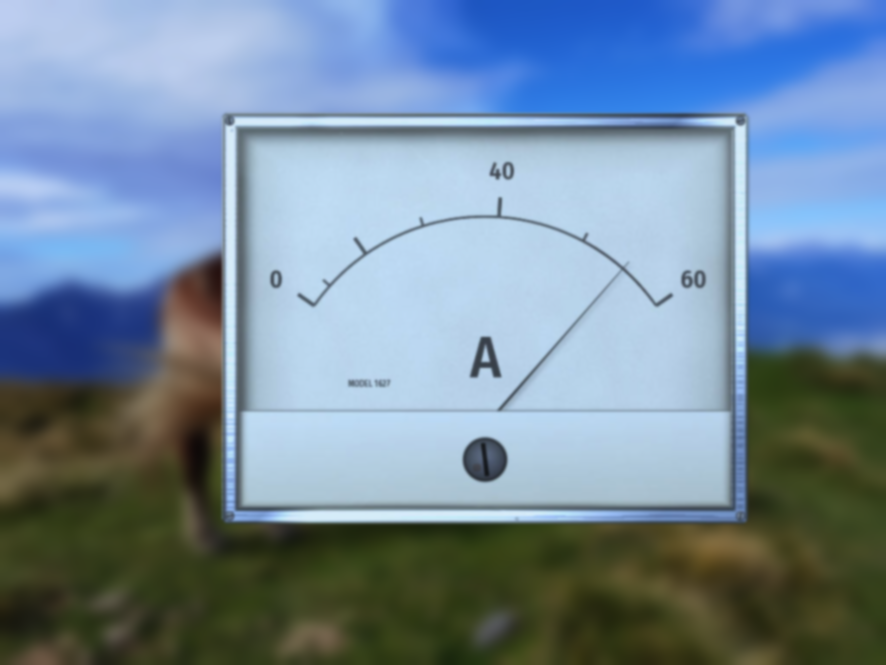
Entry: 55 A
